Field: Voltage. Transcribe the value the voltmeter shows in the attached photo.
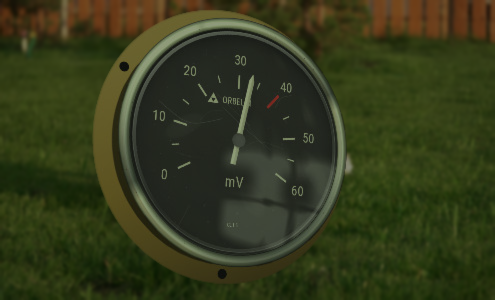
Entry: 32.5 mV
